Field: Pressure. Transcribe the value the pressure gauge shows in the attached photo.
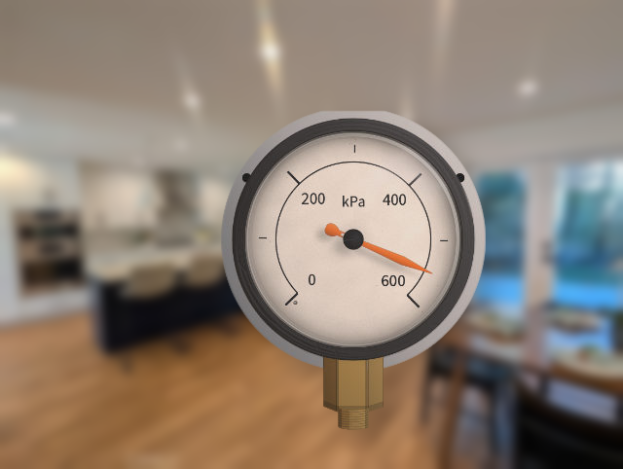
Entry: 550 kPa
